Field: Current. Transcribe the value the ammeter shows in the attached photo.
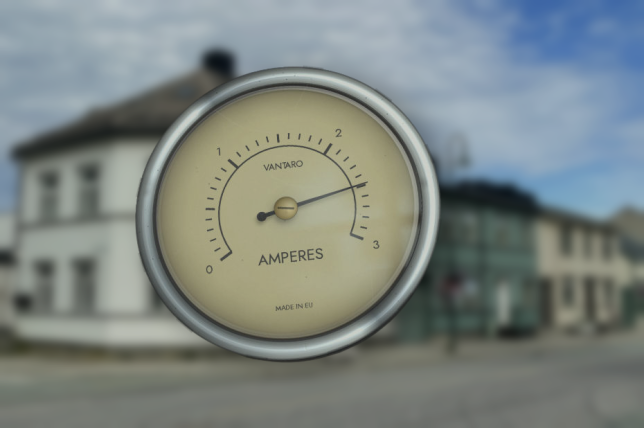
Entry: 2.5 A
